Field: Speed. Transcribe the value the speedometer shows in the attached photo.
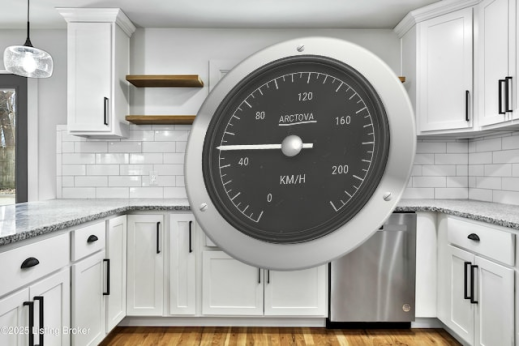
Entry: 50 km/h
